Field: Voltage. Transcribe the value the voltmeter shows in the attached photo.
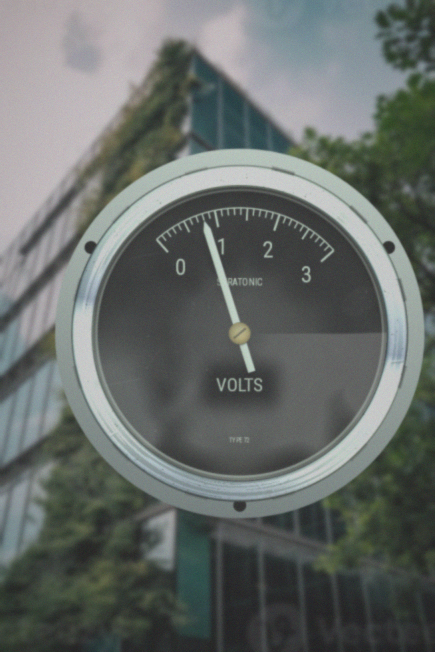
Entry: 0.8 V
